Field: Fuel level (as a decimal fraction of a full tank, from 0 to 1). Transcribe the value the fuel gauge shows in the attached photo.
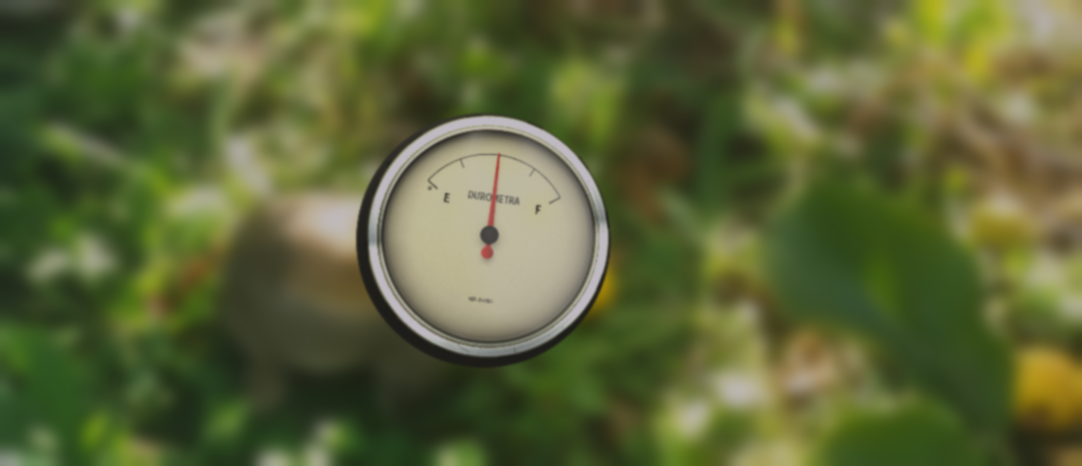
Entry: 0.5
